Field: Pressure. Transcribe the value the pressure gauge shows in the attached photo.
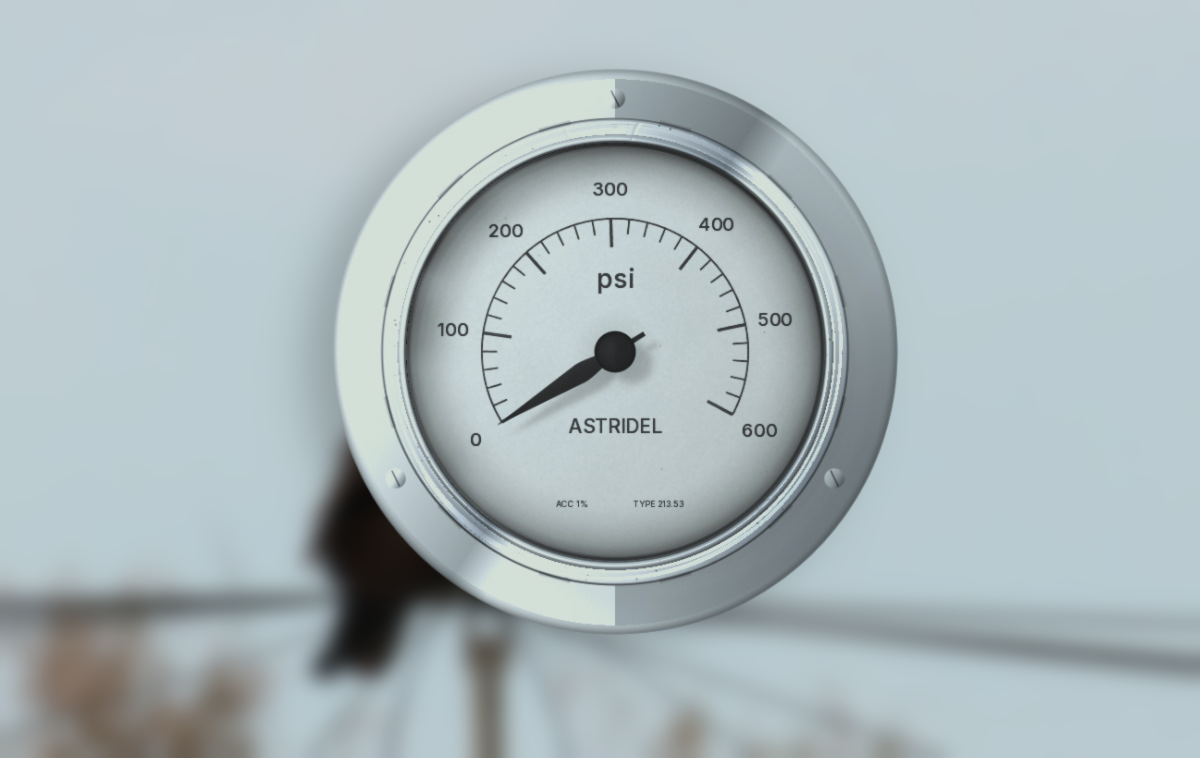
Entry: 0 psi
